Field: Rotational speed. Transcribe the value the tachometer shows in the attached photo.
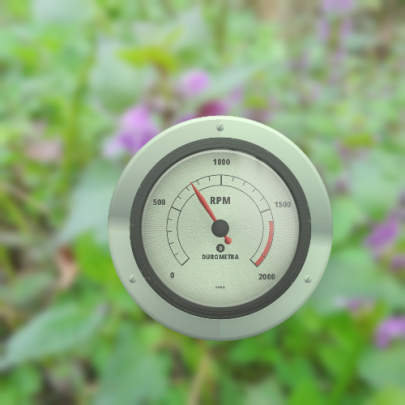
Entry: 750 rpm
